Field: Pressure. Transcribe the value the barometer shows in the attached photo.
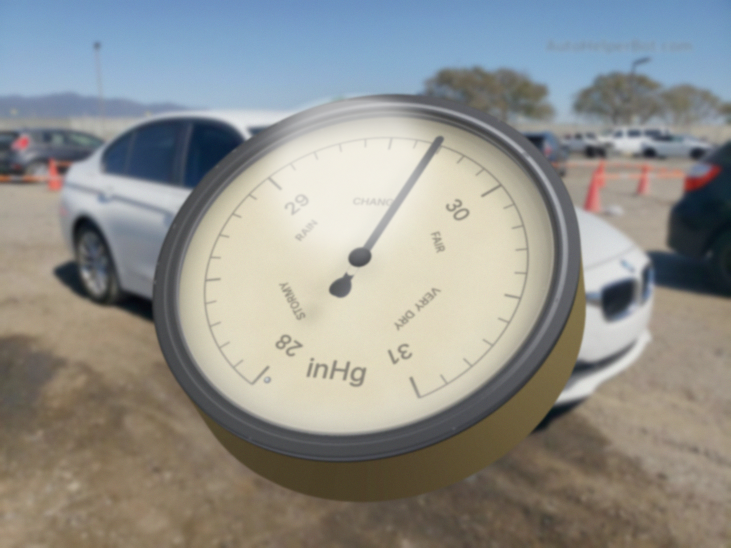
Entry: 29.7 inHg
